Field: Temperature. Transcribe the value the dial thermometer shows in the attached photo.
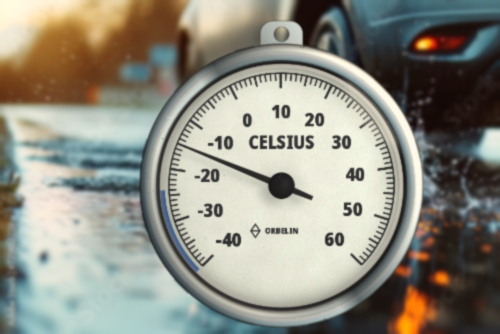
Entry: -15 °C
